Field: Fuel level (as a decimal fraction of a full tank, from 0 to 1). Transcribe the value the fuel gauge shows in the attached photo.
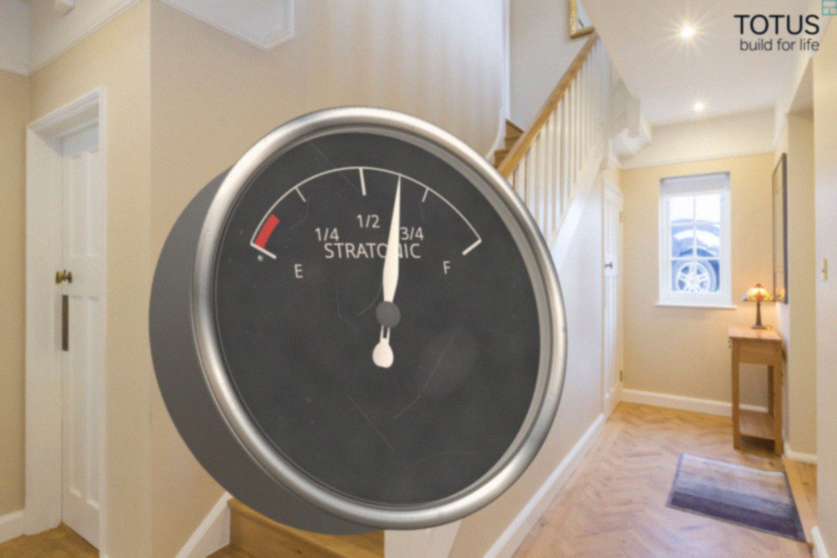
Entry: 0.625
